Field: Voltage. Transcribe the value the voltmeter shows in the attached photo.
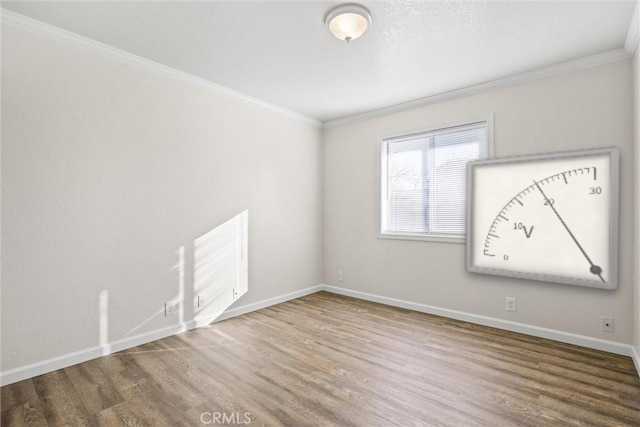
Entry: 20 V
